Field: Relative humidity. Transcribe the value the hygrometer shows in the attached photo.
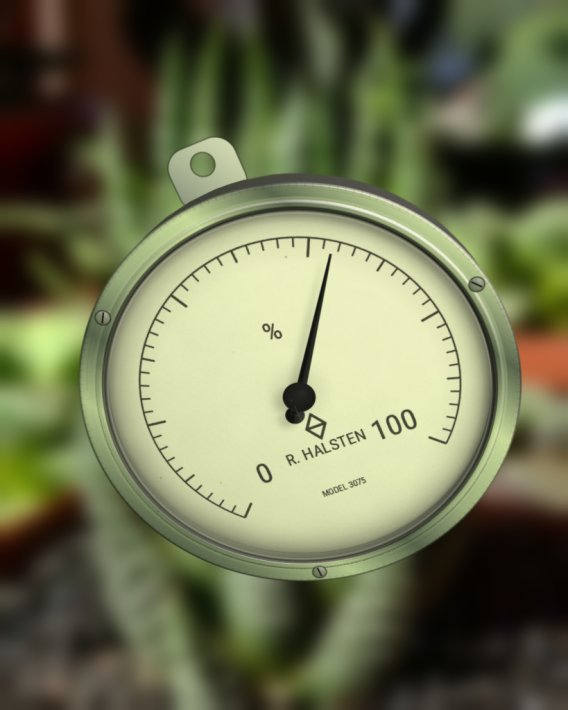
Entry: 63 %
